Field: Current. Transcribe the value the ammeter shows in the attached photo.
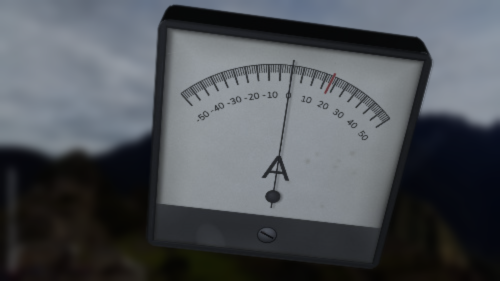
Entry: 0 A
